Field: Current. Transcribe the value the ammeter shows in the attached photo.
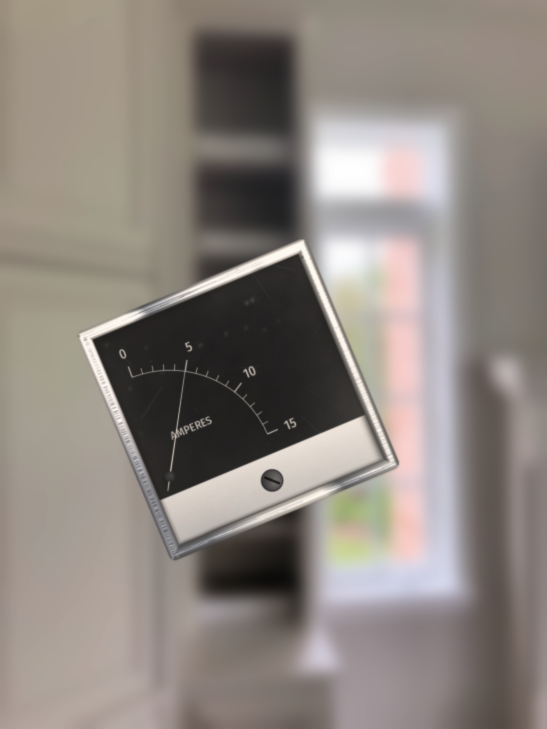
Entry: 5 A
